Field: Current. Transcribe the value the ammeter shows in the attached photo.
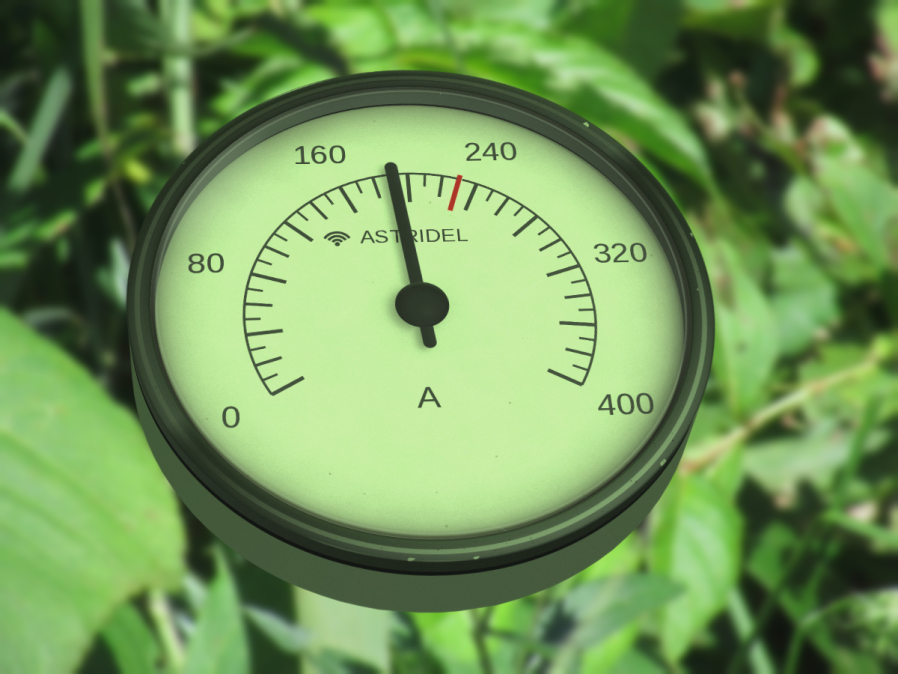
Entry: 190 A
